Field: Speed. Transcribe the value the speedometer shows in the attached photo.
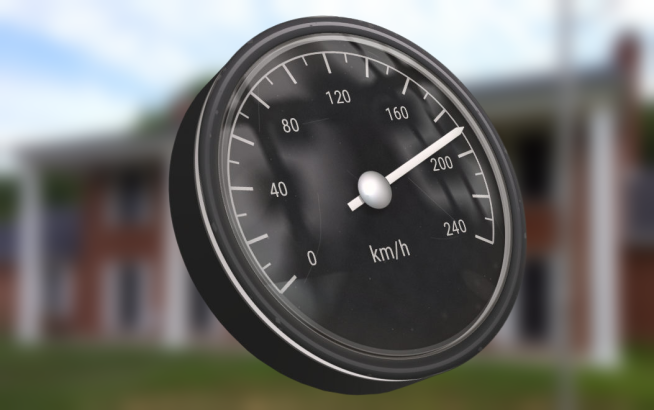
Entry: 190 km/h
